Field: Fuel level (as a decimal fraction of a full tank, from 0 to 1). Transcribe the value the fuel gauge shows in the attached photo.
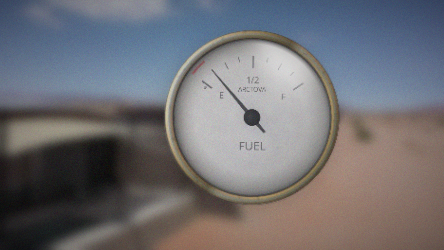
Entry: 0.125
